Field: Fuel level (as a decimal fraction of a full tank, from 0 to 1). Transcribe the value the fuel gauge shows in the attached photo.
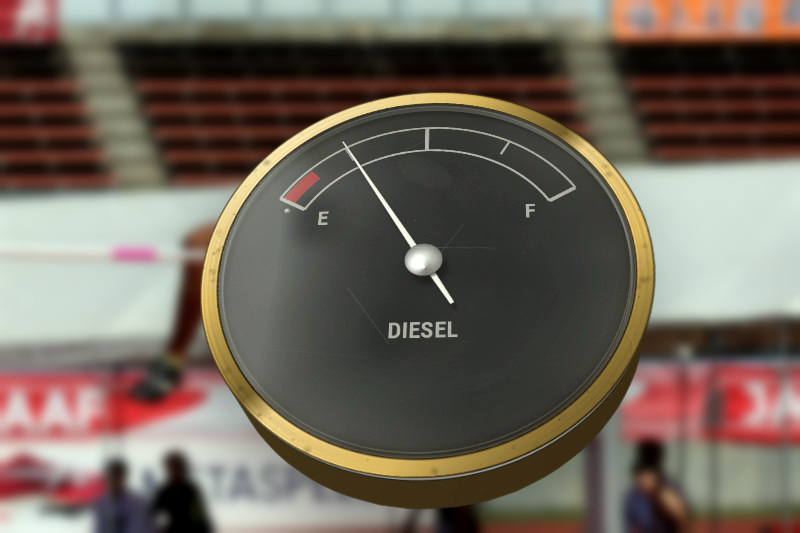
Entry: 0.25
